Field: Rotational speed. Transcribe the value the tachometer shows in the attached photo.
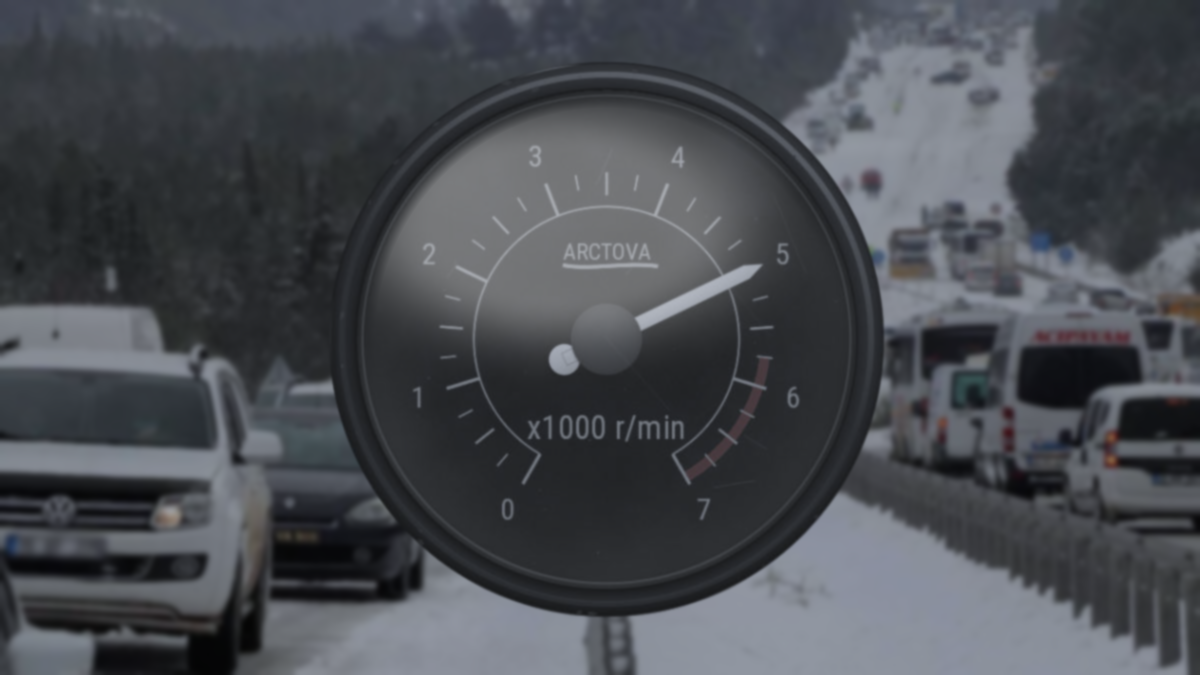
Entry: 5000 rpm
